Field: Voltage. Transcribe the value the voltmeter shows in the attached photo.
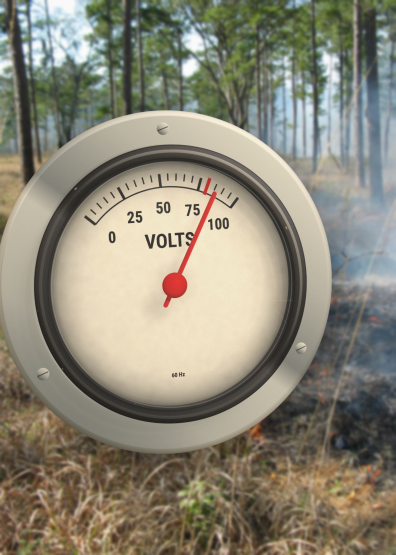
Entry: 85 V
